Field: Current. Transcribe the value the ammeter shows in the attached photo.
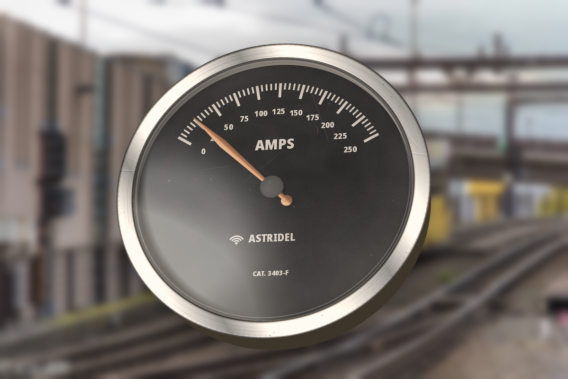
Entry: 25 A
